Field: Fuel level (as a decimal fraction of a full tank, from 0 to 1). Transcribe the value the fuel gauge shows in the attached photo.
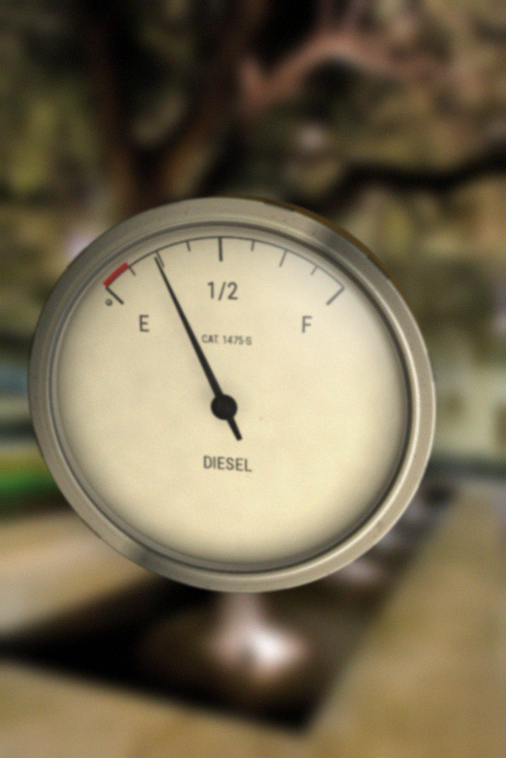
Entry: 0.25
